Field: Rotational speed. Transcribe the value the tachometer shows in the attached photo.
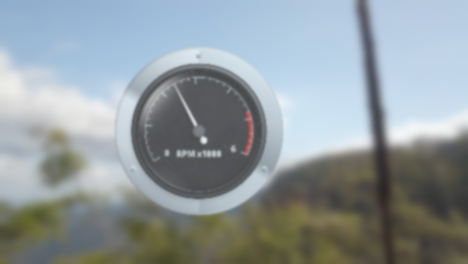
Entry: 2400 rpm
